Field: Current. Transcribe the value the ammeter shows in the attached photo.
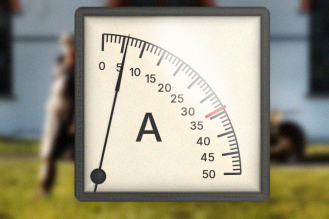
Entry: 6 A
